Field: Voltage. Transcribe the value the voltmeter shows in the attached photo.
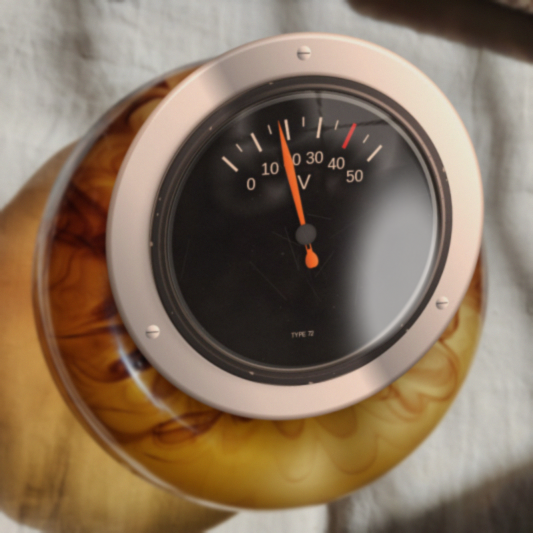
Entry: 17.5 V
